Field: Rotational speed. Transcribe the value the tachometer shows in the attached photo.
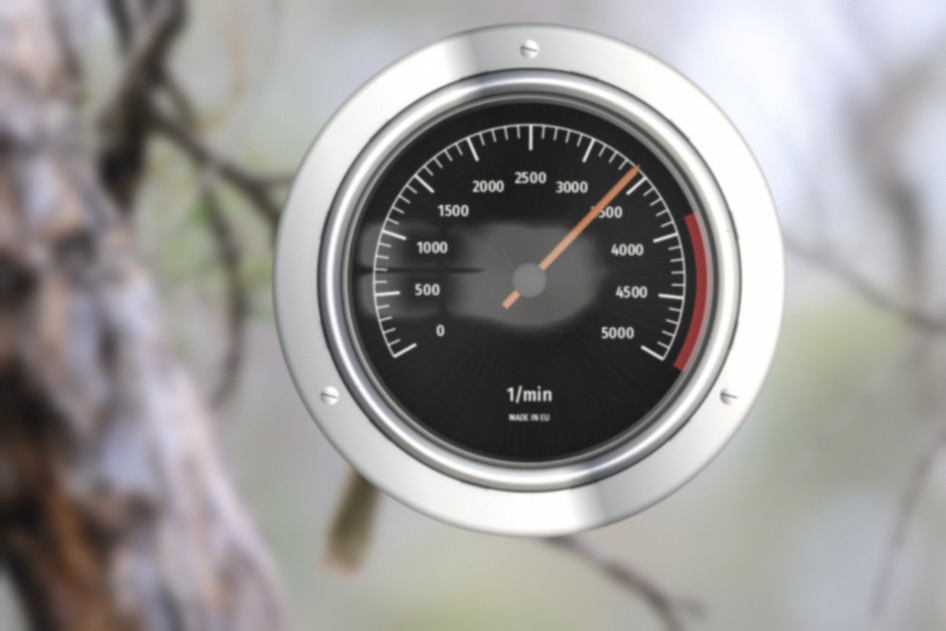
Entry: 3400 rpm
